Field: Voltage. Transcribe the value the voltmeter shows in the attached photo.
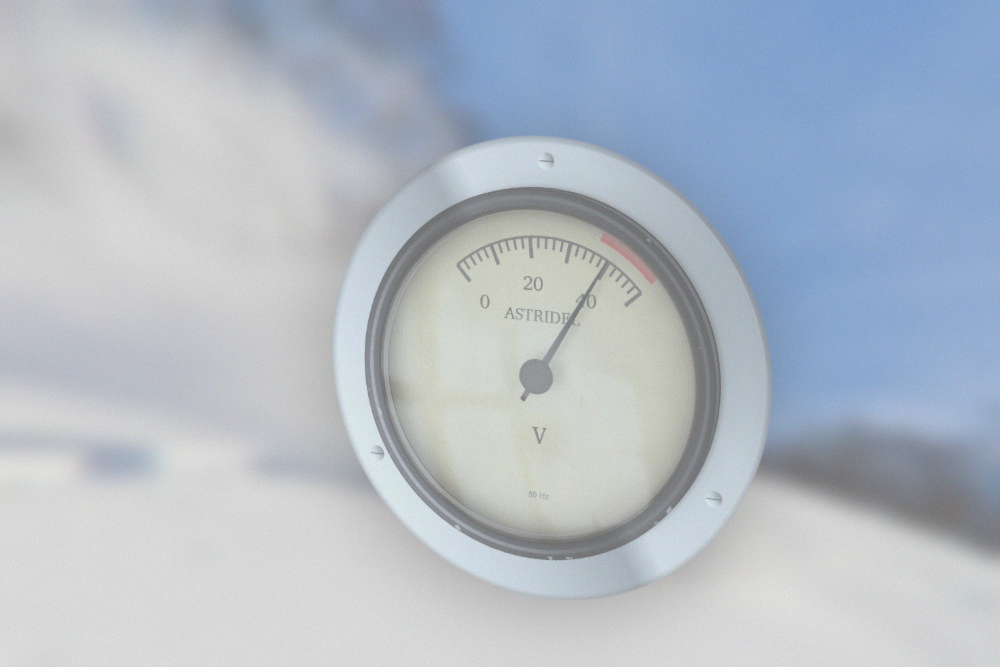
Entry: 40 V
